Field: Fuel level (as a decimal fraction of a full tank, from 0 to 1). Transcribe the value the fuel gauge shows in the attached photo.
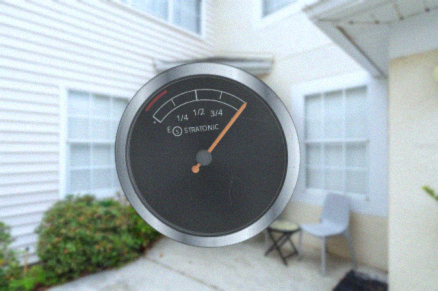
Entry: 1
